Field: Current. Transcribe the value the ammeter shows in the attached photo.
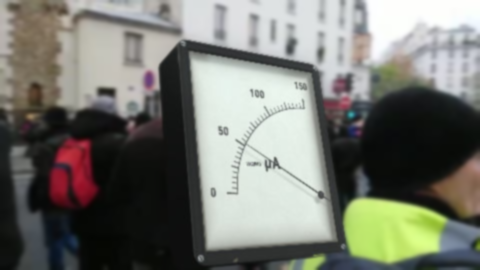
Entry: 50 µA
